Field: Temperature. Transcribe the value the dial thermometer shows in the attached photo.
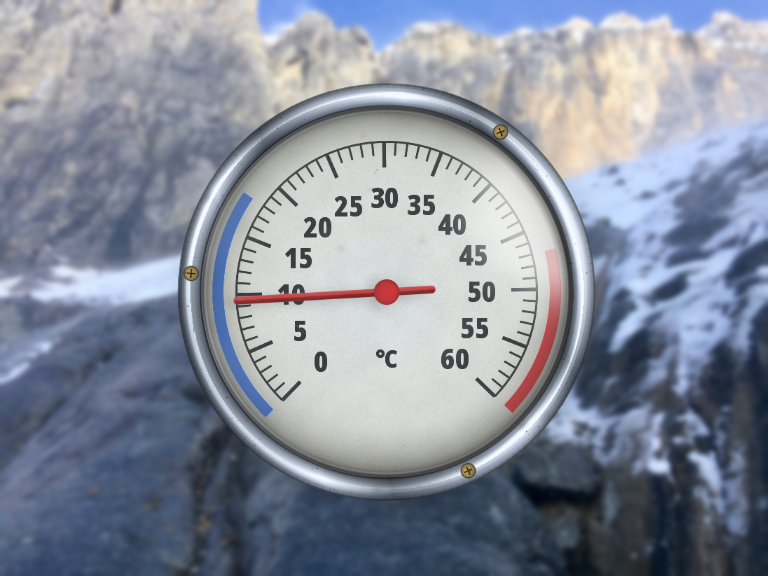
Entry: 9.5 °C
